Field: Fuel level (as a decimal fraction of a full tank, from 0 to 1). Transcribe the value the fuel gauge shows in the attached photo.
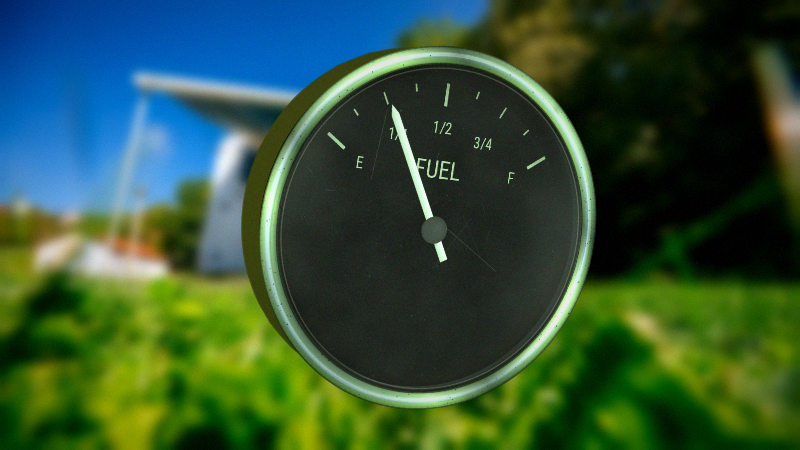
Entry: 0.25
